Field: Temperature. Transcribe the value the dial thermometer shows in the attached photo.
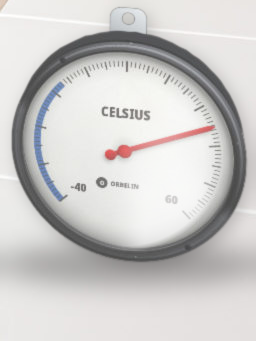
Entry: 35 °C
